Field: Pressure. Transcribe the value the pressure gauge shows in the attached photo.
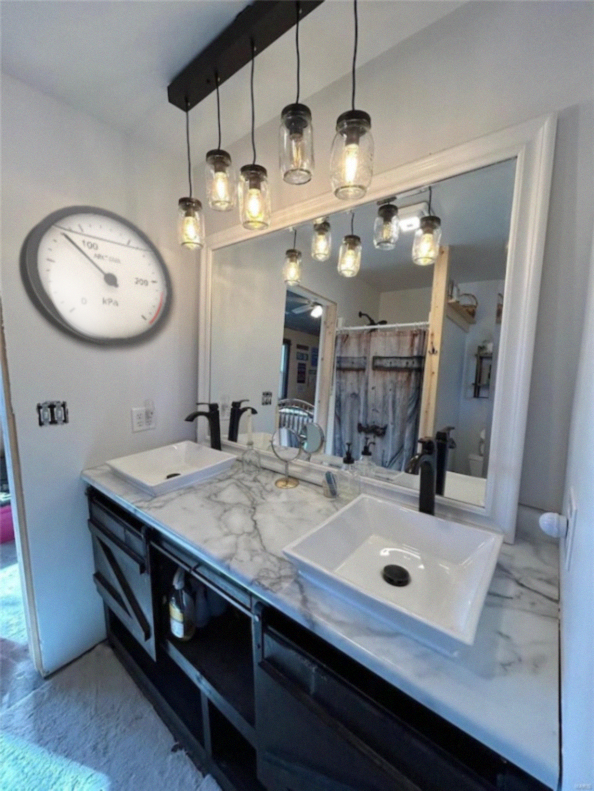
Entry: 80 kPa
